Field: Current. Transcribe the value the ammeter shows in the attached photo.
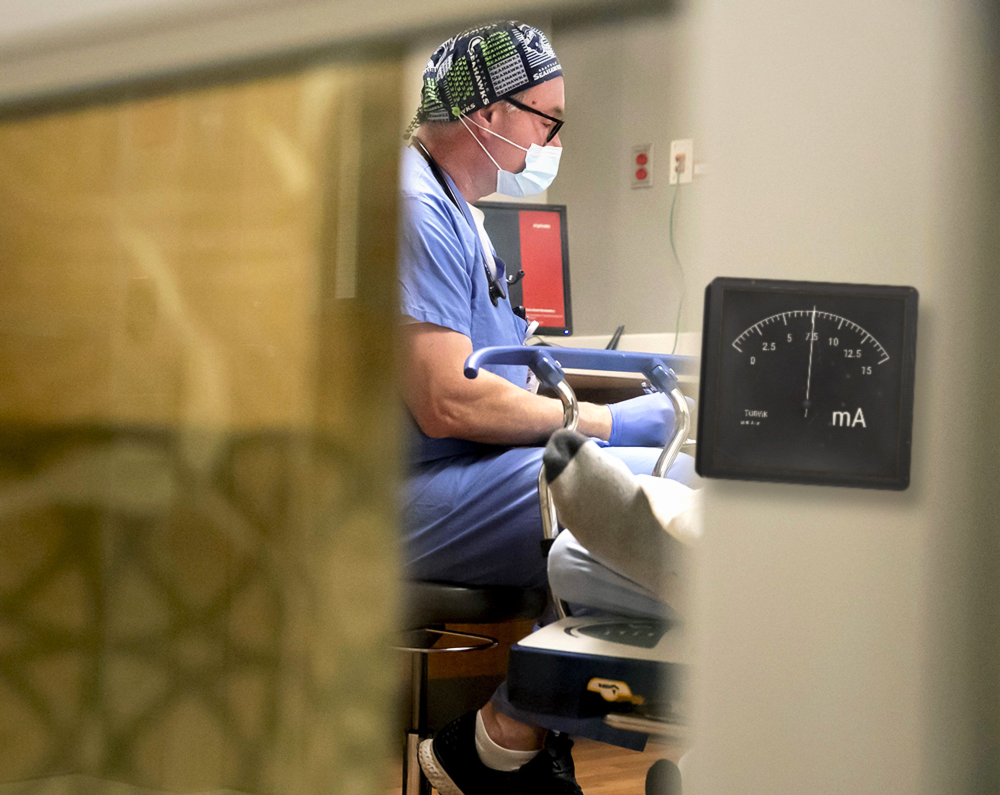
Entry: 7.5 mA
